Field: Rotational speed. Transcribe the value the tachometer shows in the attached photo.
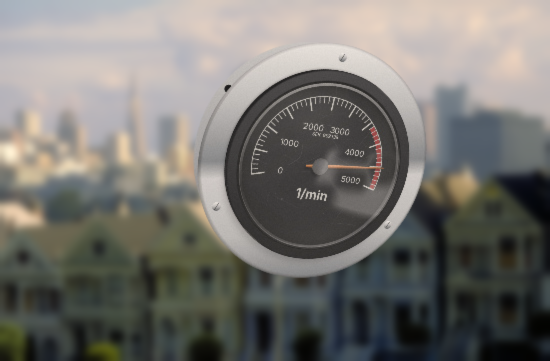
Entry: 4500 rpm
